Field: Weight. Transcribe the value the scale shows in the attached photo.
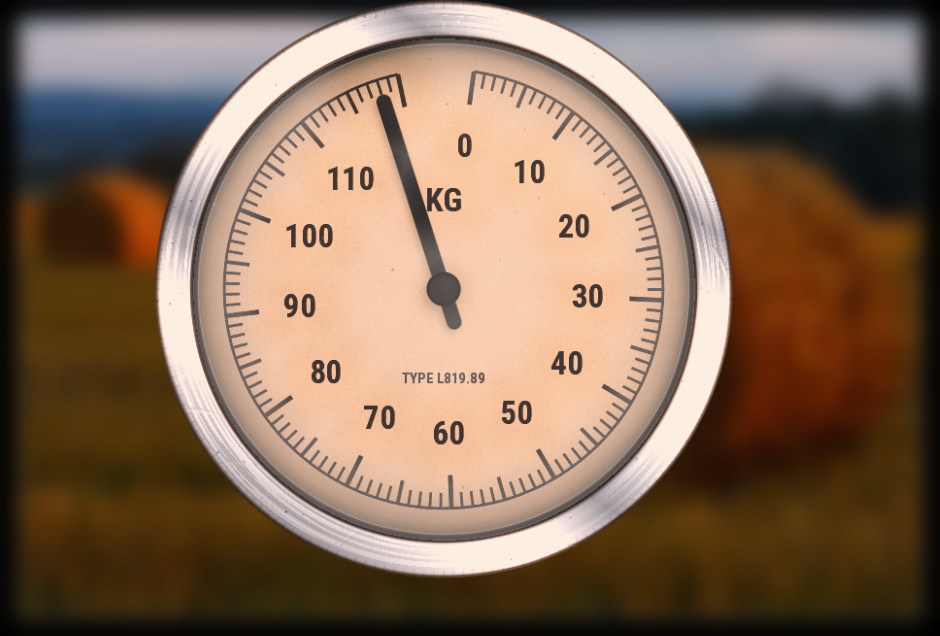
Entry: 118 kg
